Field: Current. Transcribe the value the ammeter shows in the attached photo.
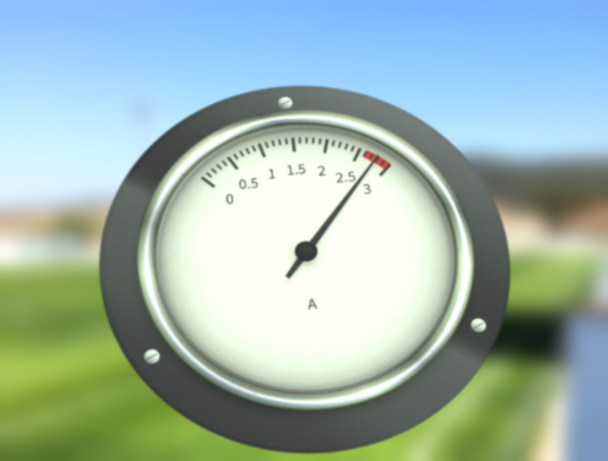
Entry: 2.8 A
